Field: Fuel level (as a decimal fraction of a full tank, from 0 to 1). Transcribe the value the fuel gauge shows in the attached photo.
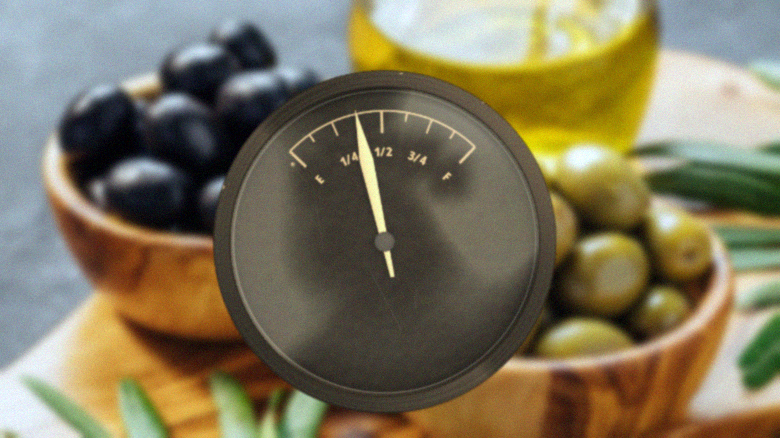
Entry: 0.375
